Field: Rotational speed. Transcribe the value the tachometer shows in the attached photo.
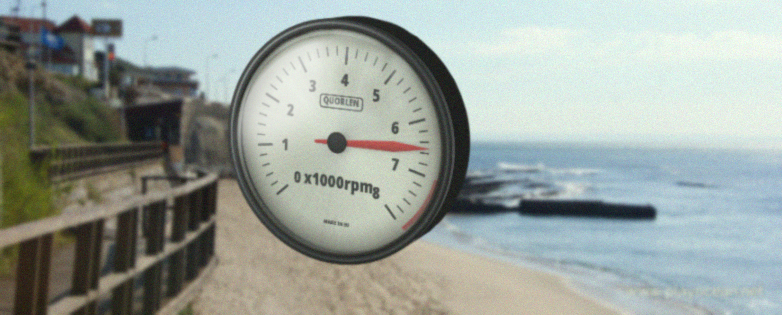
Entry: 6500 rpm
